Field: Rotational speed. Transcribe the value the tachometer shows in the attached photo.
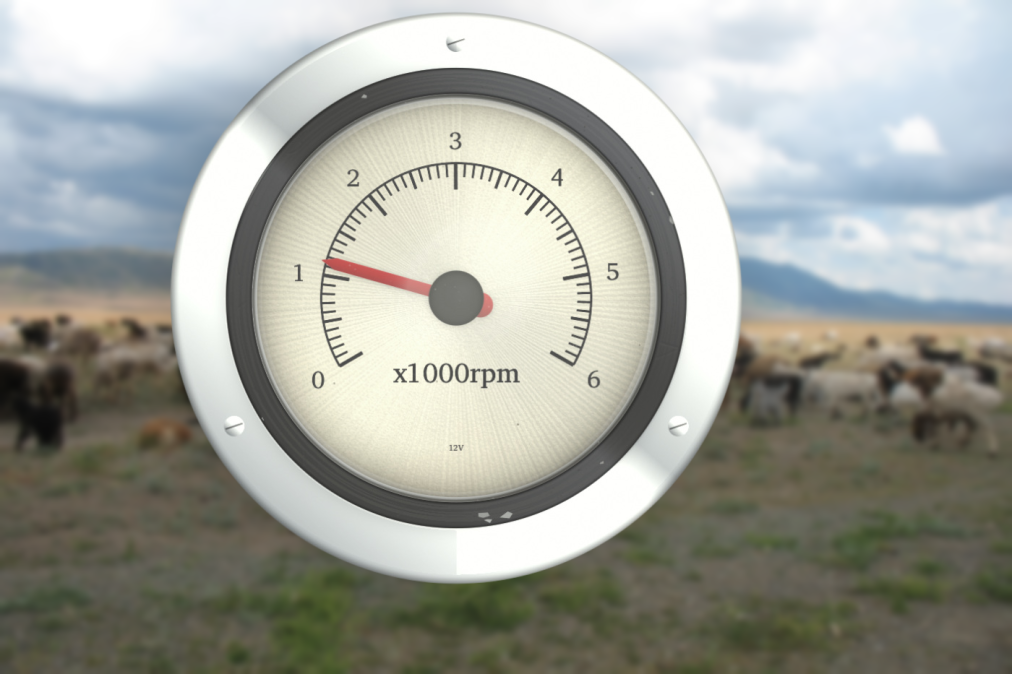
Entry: 1150 rpm
